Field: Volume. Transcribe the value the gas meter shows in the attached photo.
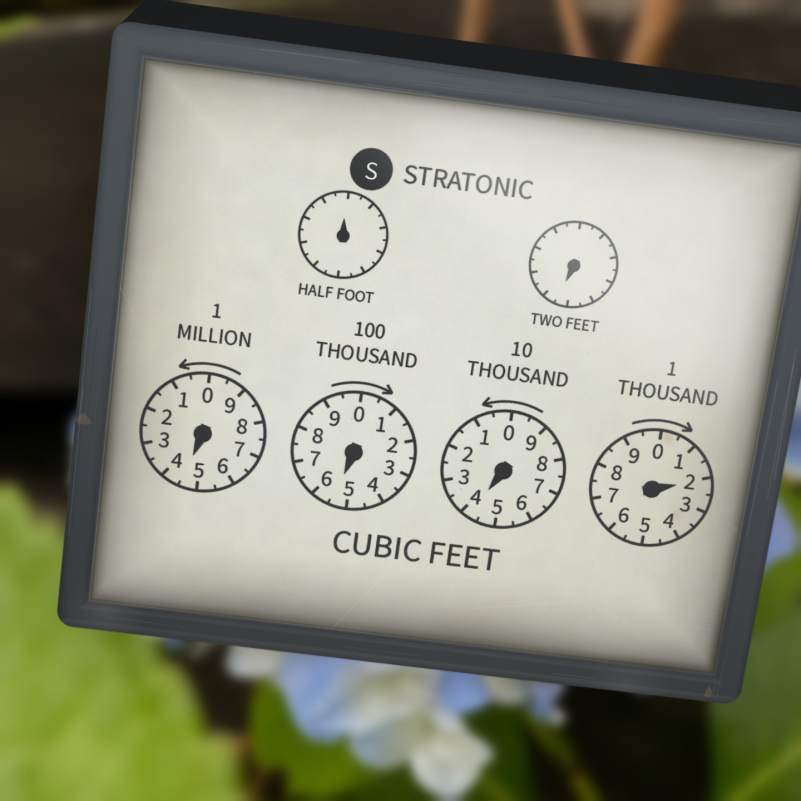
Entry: 454200 ft³
